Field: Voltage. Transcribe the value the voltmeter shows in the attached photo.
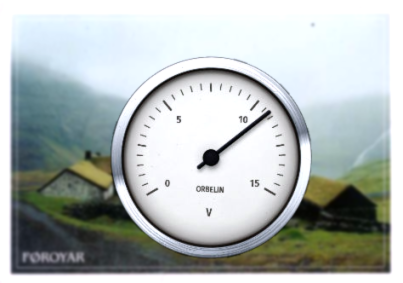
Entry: 10.75 V
